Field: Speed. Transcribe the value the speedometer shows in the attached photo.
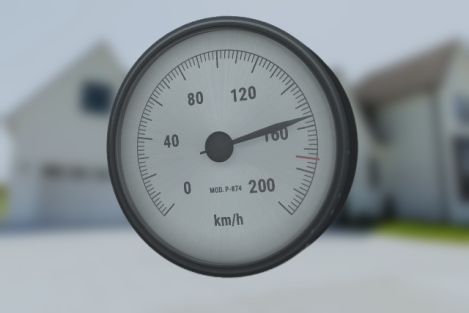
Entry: 156 km/h
